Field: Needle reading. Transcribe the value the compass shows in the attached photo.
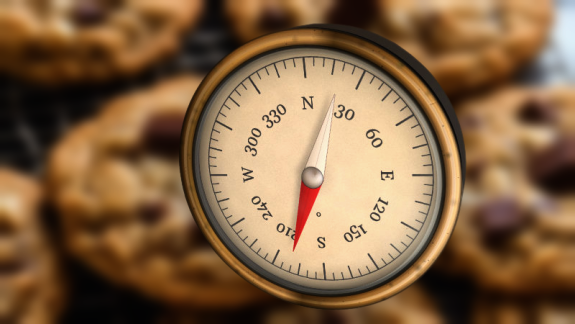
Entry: 200 °
